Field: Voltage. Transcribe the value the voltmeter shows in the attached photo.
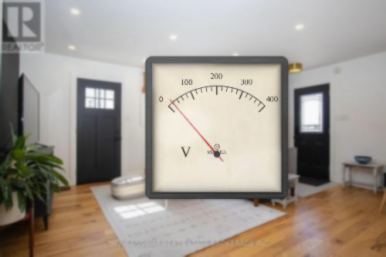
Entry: 20 V
